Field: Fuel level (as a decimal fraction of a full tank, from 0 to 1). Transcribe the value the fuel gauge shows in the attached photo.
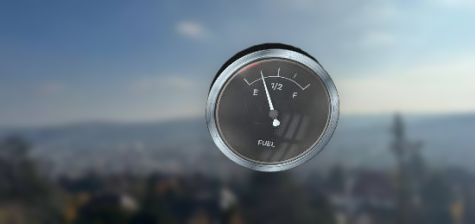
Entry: 0.25
